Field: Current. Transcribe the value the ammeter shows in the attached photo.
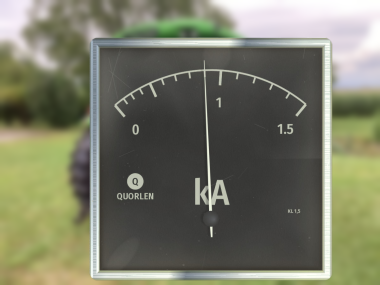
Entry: 0.9 kA
